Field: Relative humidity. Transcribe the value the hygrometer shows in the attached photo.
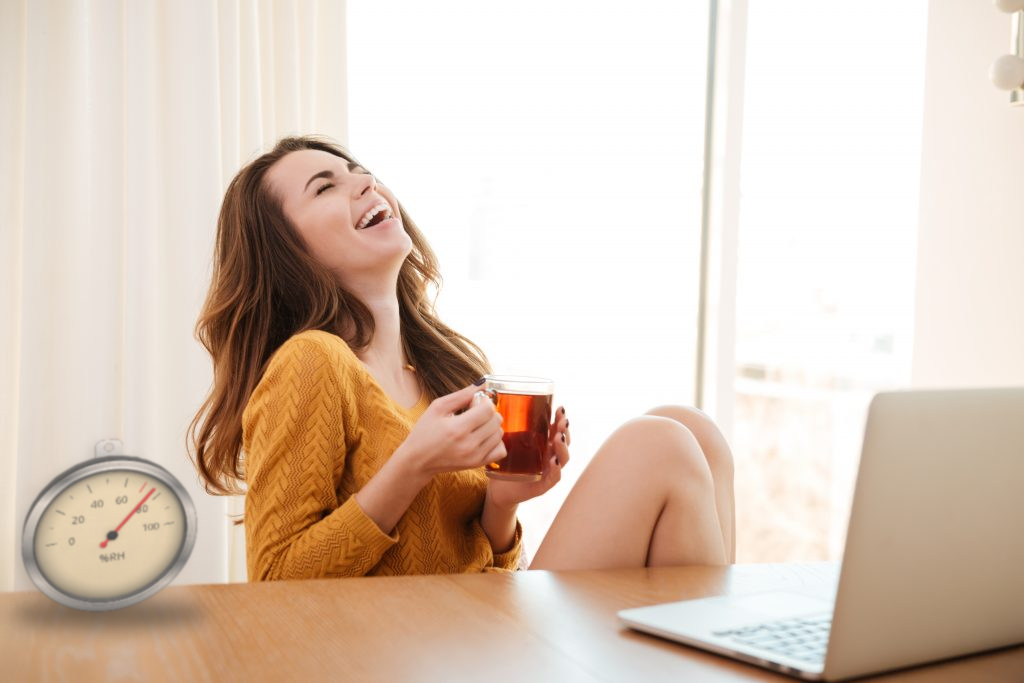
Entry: 75 %
